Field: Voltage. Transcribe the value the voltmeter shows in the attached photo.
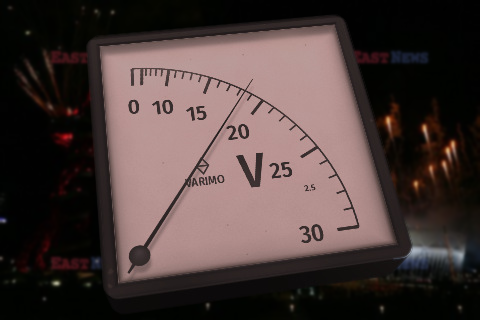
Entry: 18.5 V
